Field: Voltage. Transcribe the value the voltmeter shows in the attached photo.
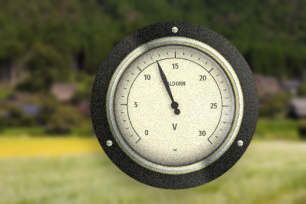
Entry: 12.5 V
